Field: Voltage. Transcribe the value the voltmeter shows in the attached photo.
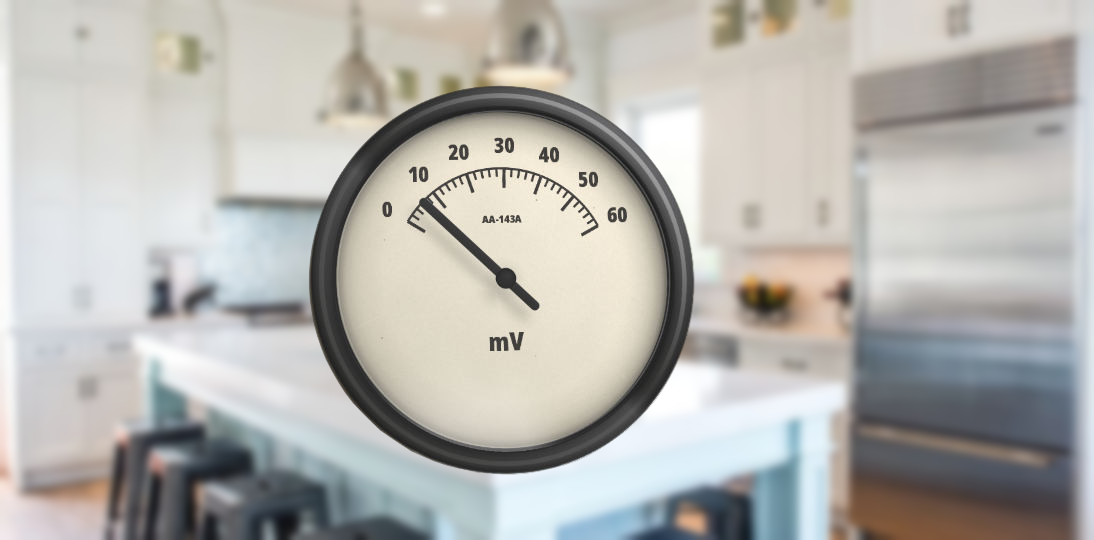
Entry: 6 mV
